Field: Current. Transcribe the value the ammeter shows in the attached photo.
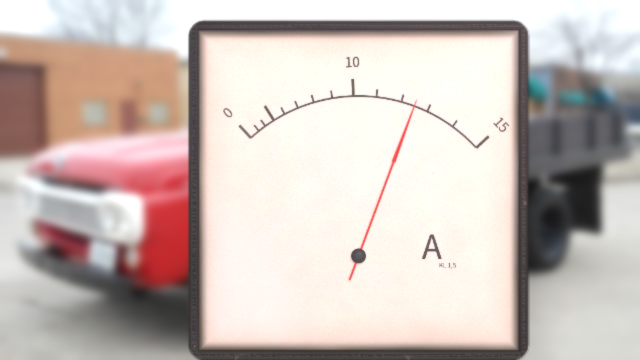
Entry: 12.5 A
